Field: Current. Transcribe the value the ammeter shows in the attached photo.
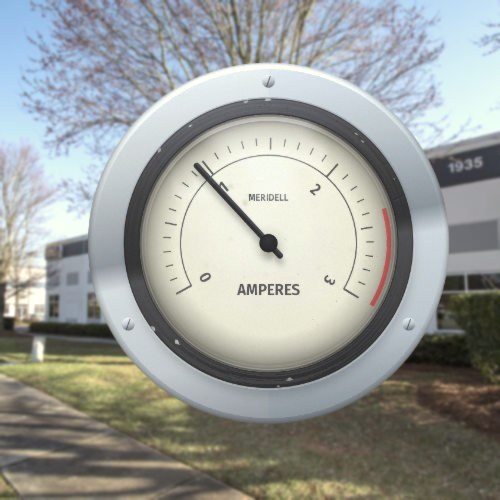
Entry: 0.95 A
